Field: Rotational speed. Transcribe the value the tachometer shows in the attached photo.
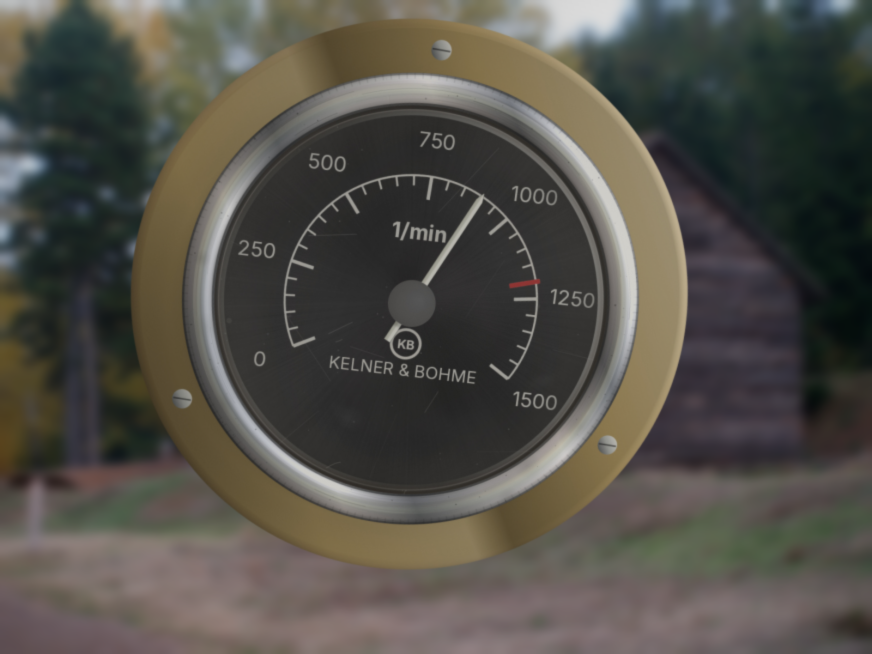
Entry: 900 rpm
